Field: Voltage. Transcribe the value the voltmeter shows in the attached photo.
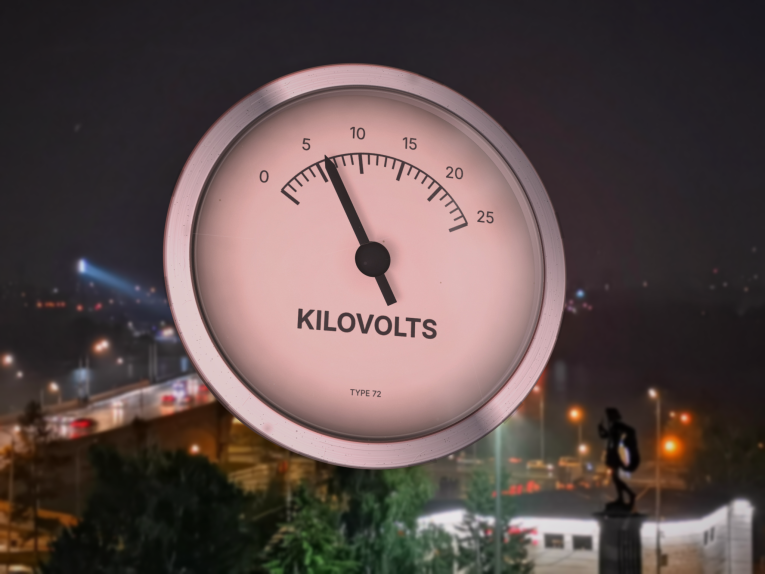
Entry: 6 kV
